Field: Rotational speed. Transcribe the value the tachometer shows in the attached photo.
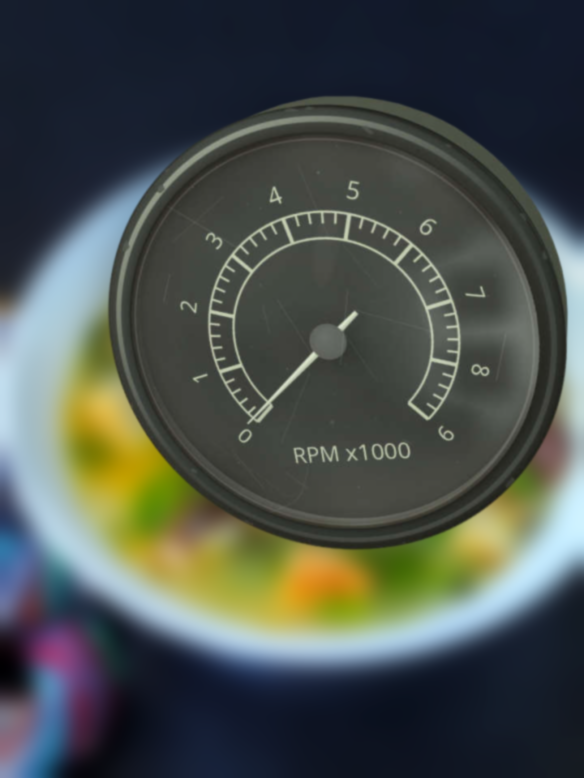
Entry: 100 rpm
